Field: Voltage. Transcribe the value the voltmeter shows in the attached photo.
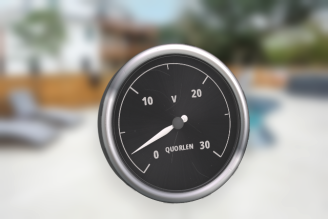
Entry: 2.5 V
